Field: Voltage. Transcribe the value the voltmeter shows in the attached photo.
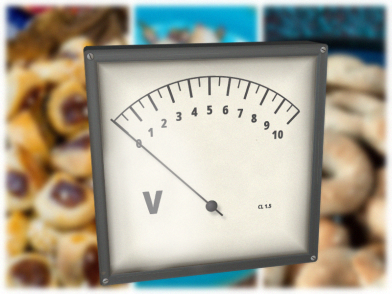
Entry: 0 V
